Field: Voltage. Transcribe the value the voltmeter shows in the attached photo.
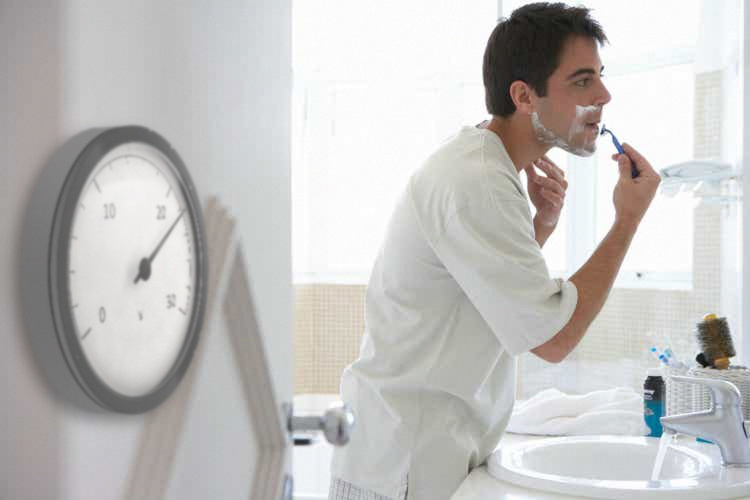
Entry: 22 V
